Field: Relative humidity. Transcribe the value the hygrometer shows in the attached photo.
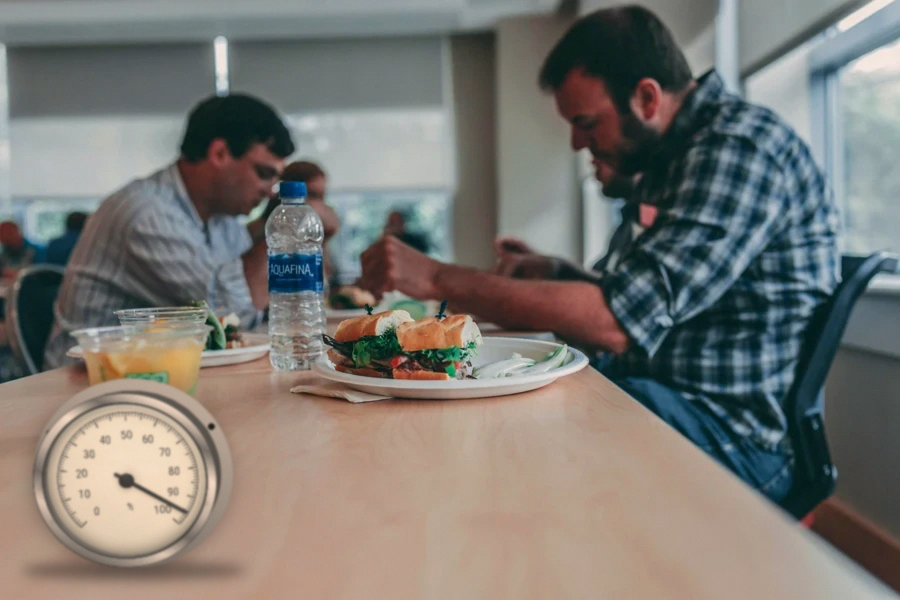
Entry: 95 %
